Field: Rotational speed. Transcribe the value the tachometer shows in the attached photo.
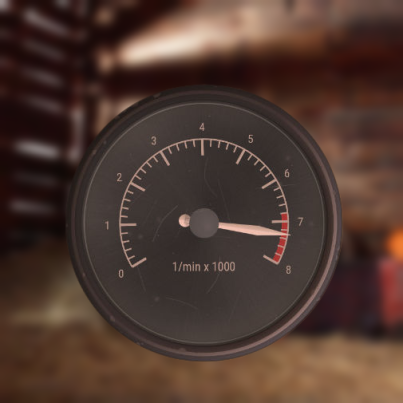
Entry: 7300 rpm
